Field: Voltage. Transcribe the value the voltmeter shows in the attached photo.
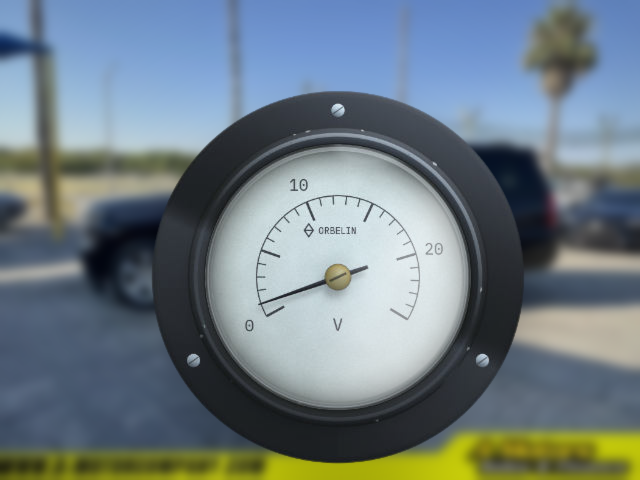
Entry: 1 V
